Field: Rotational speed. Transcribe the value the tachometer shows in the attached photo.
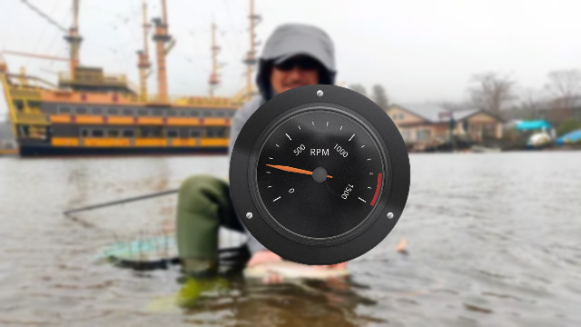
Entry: 250 rpm
